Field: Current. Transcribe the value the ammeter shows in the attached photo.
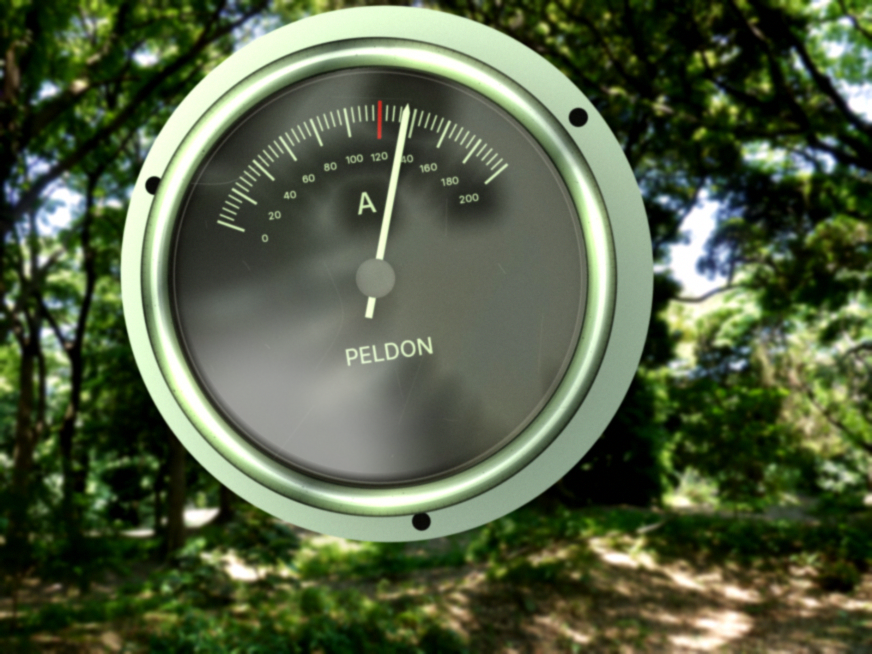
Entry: 136 A
